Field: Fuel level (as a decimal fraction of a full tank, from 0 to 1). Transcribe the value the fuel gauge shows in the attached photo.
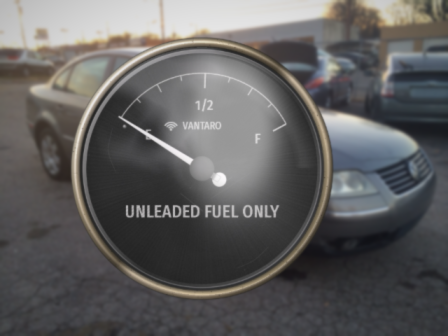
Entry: 0
